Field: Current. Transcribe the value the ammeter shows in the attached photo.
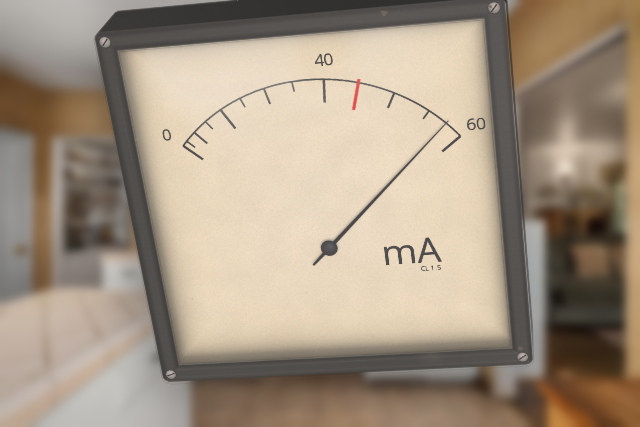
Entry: 57.5 mA
